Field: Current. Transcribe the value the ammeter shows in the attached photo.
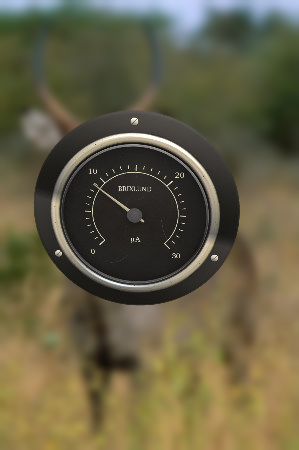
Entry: 9 µA
